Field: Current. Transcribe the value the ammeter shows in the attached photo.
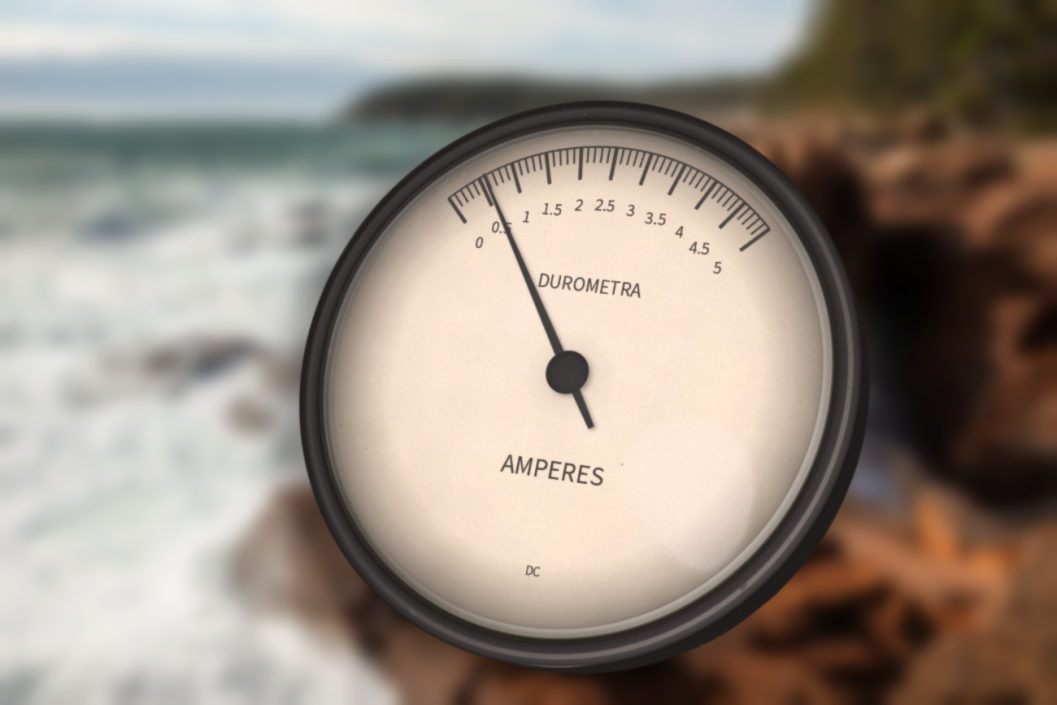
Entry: 0.6 A
